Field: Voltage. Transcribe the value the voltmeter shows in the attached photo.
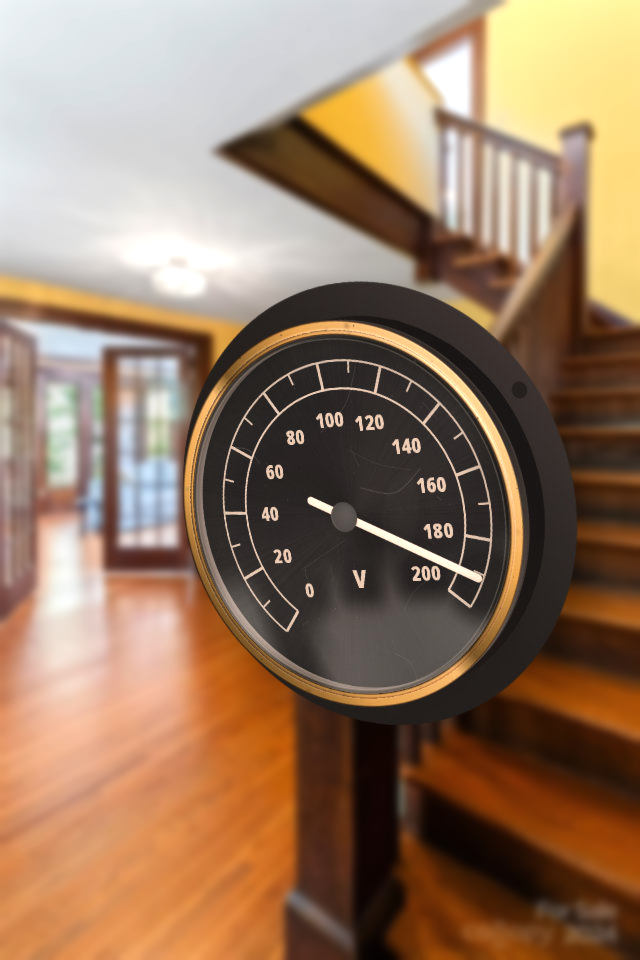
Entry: 190 V
